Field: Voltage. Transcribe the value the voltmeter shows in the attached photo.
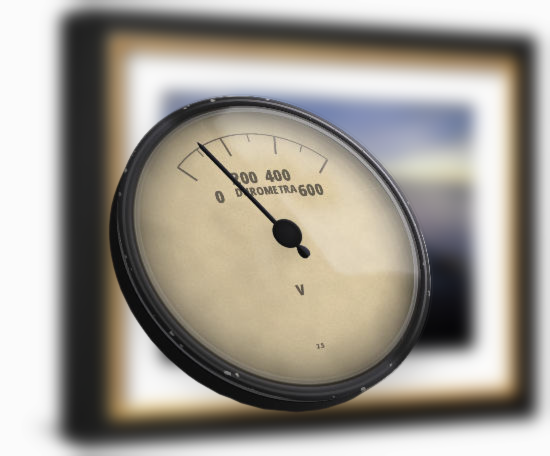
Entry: 100 V
